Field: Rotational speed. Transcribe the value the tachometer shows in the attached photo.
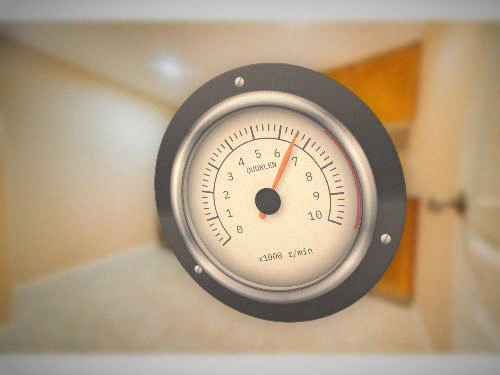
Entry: 6600 rpm
